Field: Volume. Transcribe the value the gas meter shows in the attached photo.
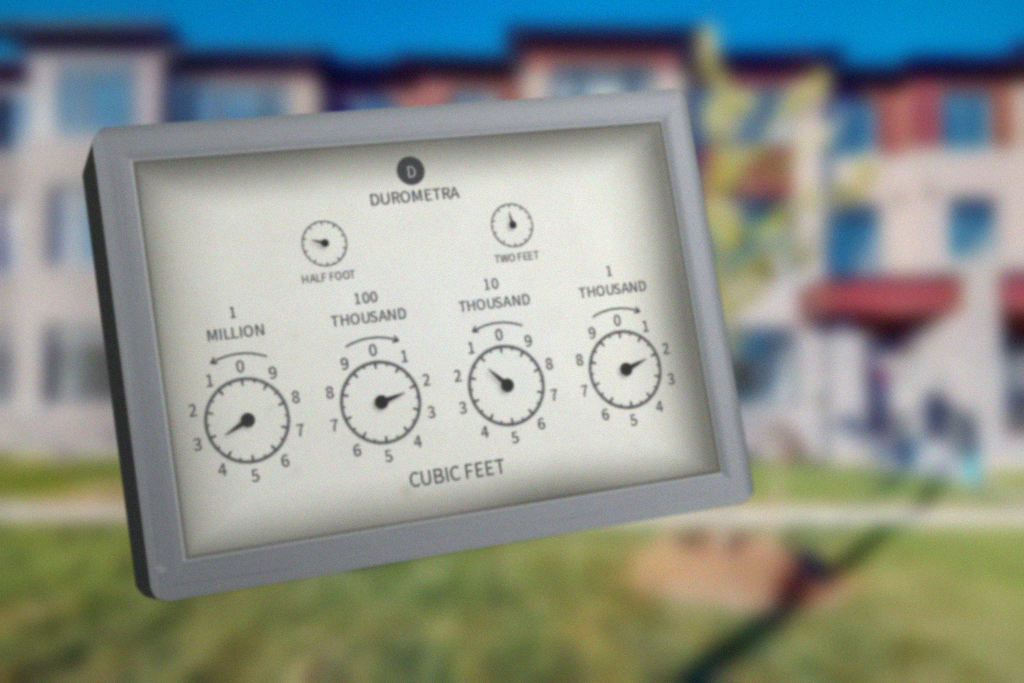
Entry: 321200 ft³
